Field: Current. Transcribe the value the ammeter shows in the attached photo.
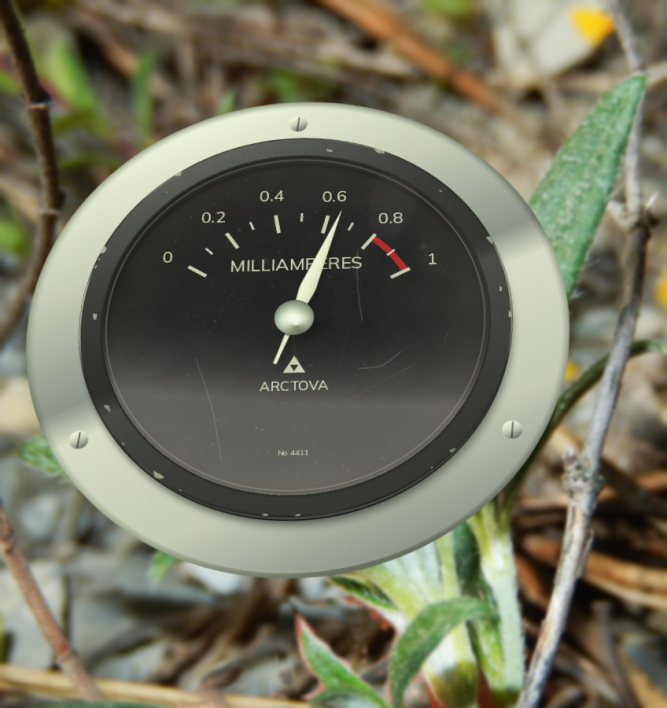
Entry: 0.65 mA
